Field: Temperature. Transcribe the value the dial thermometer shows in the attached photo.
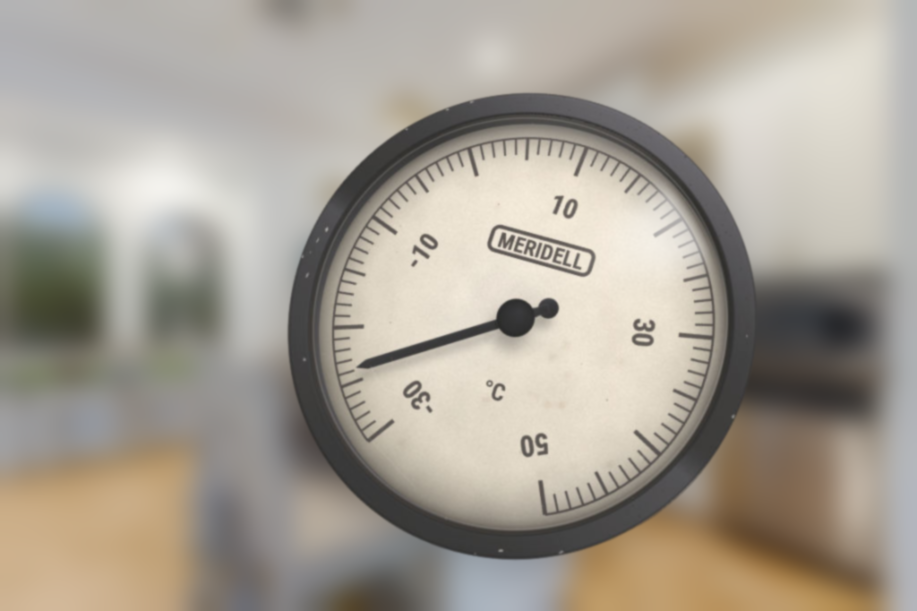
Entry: -24 °C
